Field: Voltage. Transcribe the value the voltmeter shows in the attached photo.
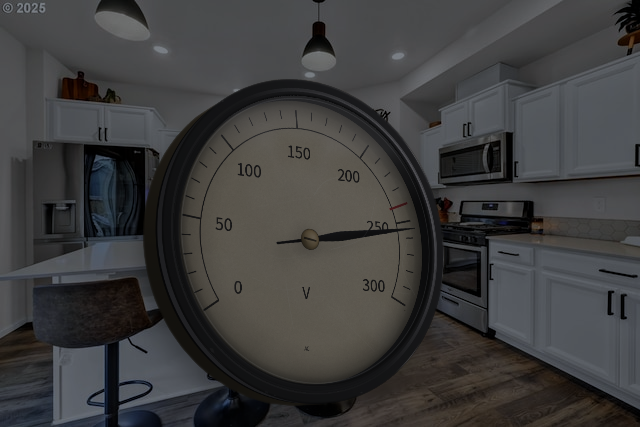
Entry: 255 V
